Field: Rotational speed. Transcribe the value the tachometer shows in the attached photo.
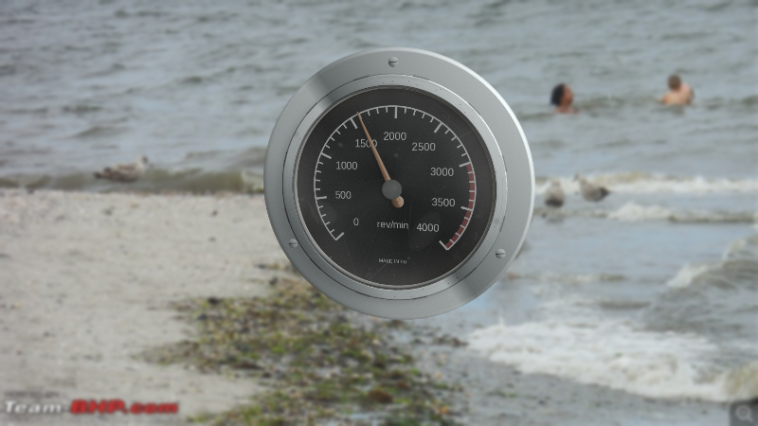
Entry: 1600 rpm
